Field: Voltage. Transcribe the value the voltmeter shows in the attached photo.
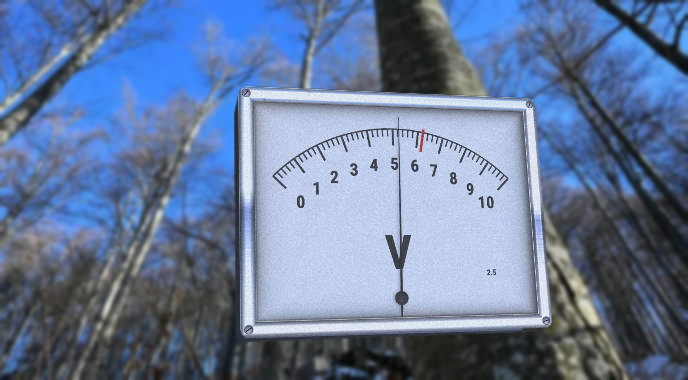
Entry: 5.2 V
